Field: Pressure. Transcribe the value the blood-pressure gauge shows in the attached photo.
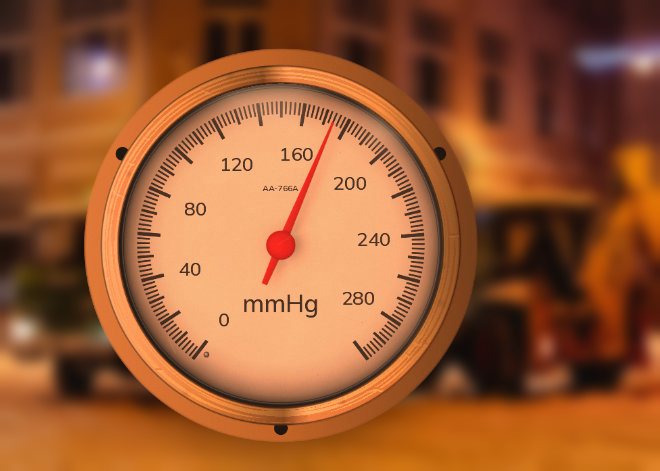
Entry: 174 mmHg
